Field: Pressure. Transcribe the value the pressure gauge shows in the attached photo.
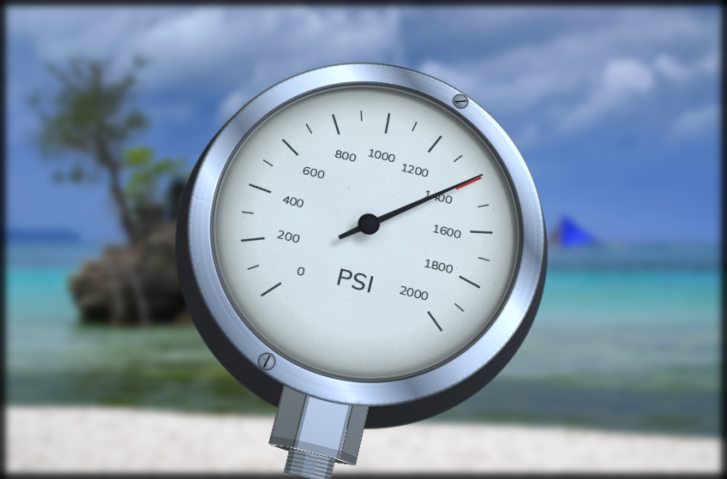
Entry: 1400 psi
